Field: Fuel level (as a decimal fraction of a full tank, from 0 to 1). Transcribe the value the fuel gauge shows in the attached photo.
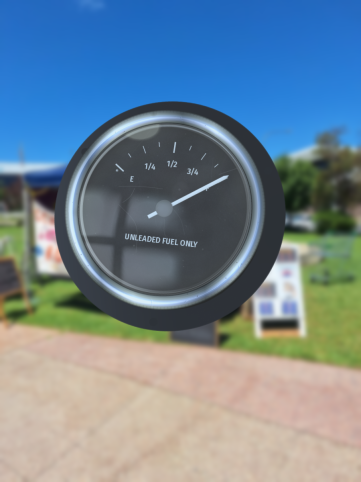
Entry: 1
